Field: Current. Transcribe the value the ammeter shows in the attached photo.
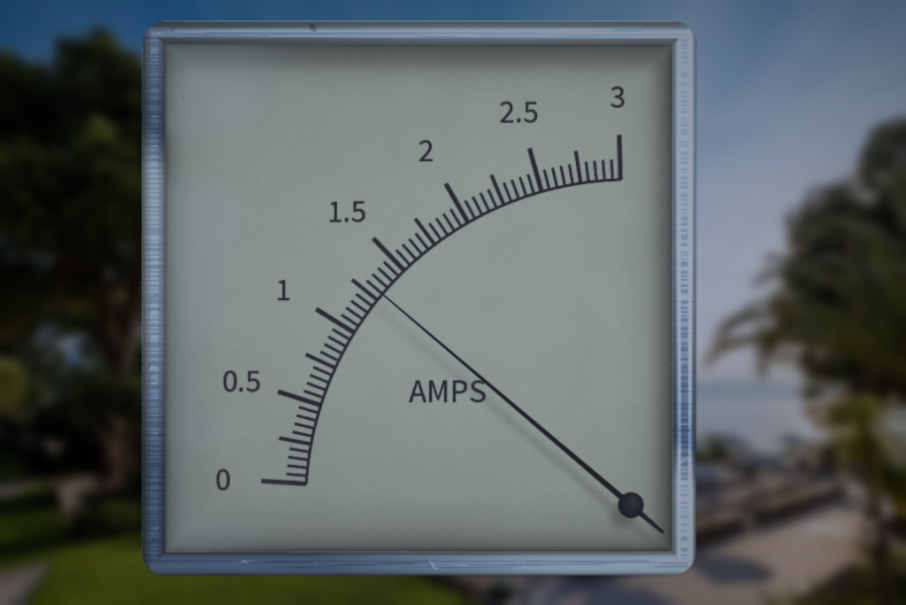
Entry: 1.3 A
